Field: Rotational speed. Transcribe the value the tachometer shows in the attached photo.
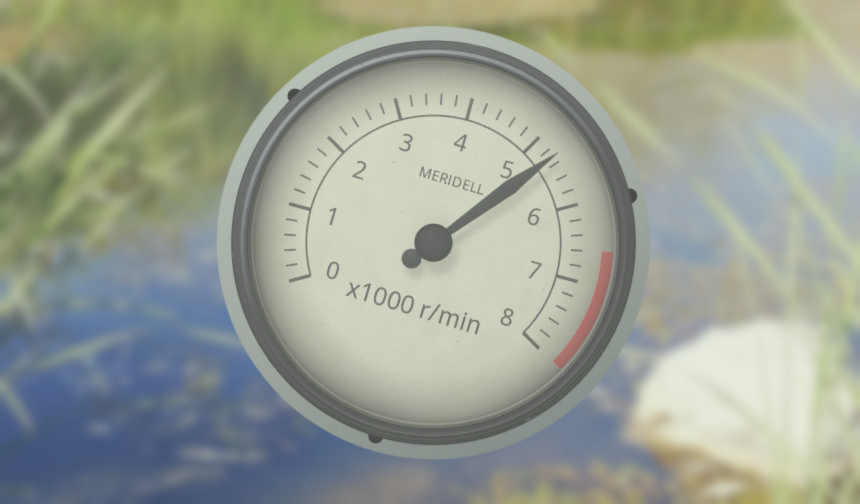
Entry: 5300 rpm
